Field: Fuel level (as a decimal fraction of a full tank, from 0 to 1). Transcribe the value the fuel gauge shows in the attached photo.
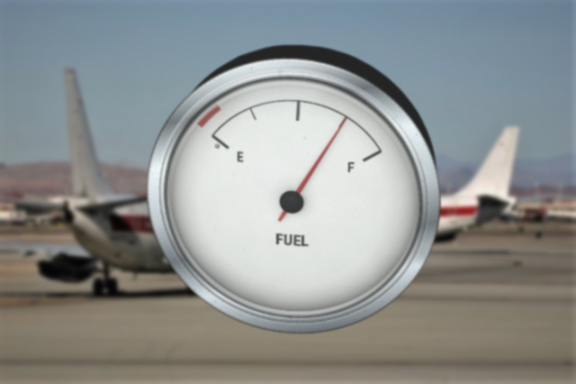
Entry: 0.75
